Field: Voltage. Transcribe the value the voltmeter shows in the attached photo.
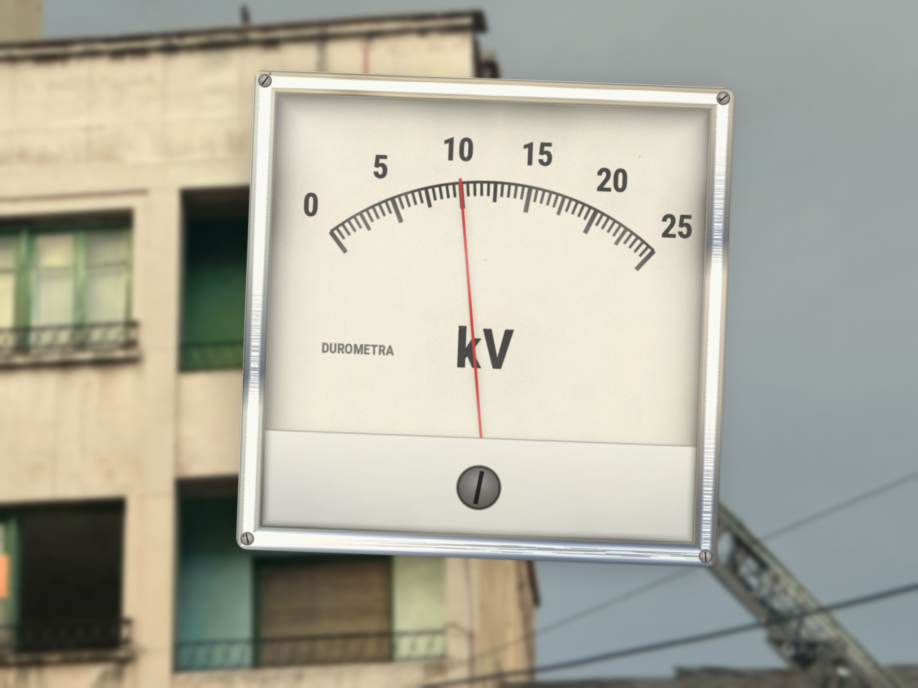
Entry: 10 kV
